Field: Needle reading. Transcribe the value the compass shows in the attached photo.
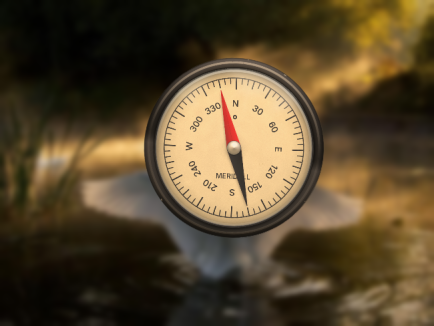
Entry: 345 °
